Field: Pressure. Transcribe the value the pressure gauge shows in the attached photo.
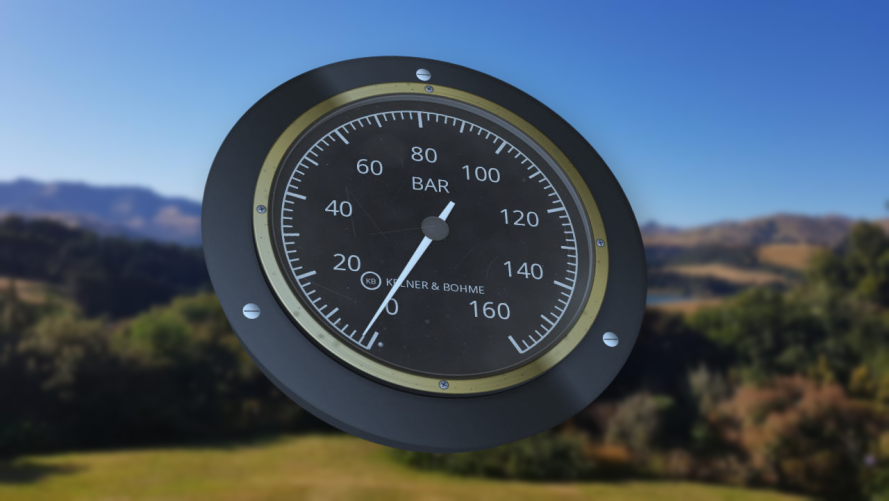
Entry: 2 bar
